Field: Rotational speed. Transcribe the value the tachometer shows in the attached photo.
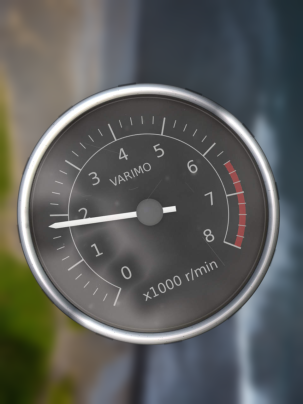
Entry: 1800 rpm
